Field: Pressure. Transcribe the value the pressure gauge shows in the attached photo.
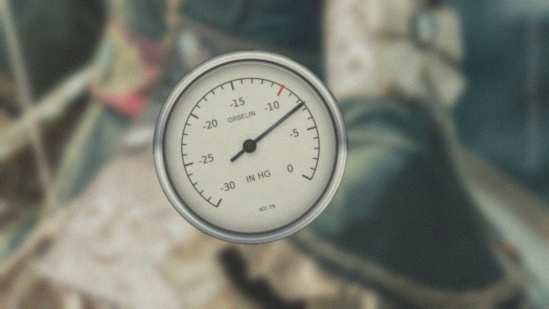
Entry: -7.5 inHg
